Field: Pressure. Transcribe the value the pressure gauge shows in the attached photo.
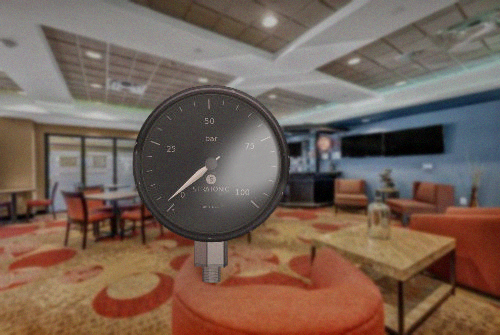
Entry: 2.5 bar
